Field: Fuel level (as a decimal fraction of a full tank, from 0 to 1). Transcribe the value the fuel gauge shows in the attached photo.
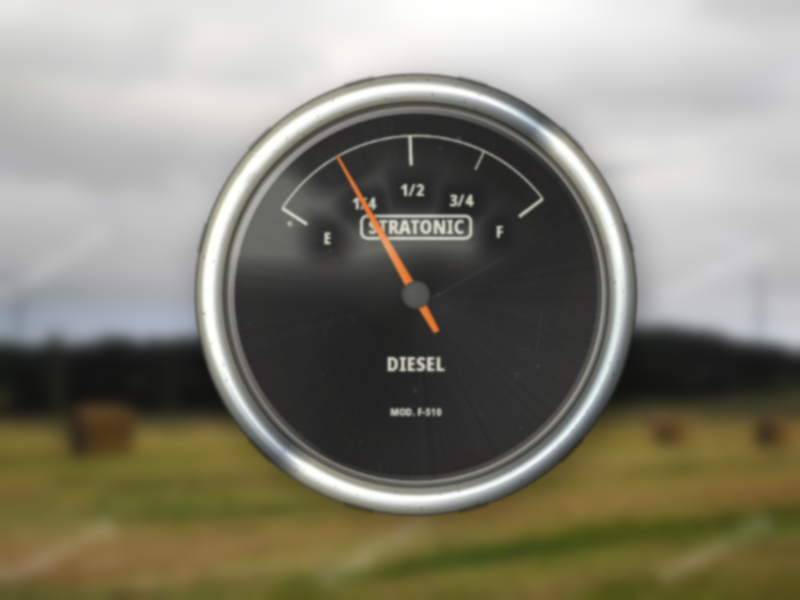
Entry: 0.25
